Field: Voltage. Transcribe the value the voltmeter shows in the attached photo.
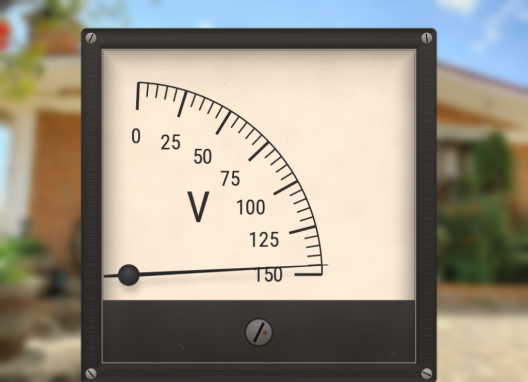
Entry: 145 V
